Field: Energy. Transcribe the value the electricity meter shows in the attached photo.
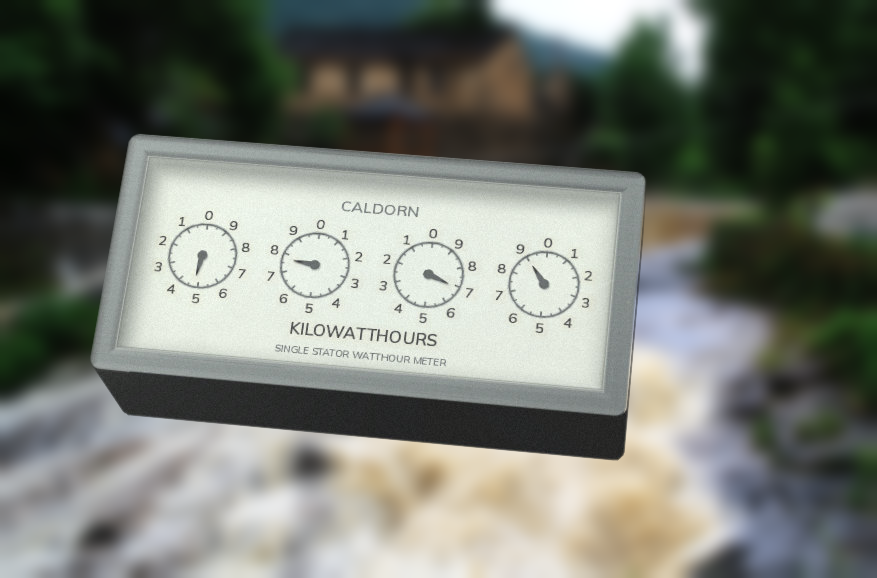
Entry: 4769 kWh
